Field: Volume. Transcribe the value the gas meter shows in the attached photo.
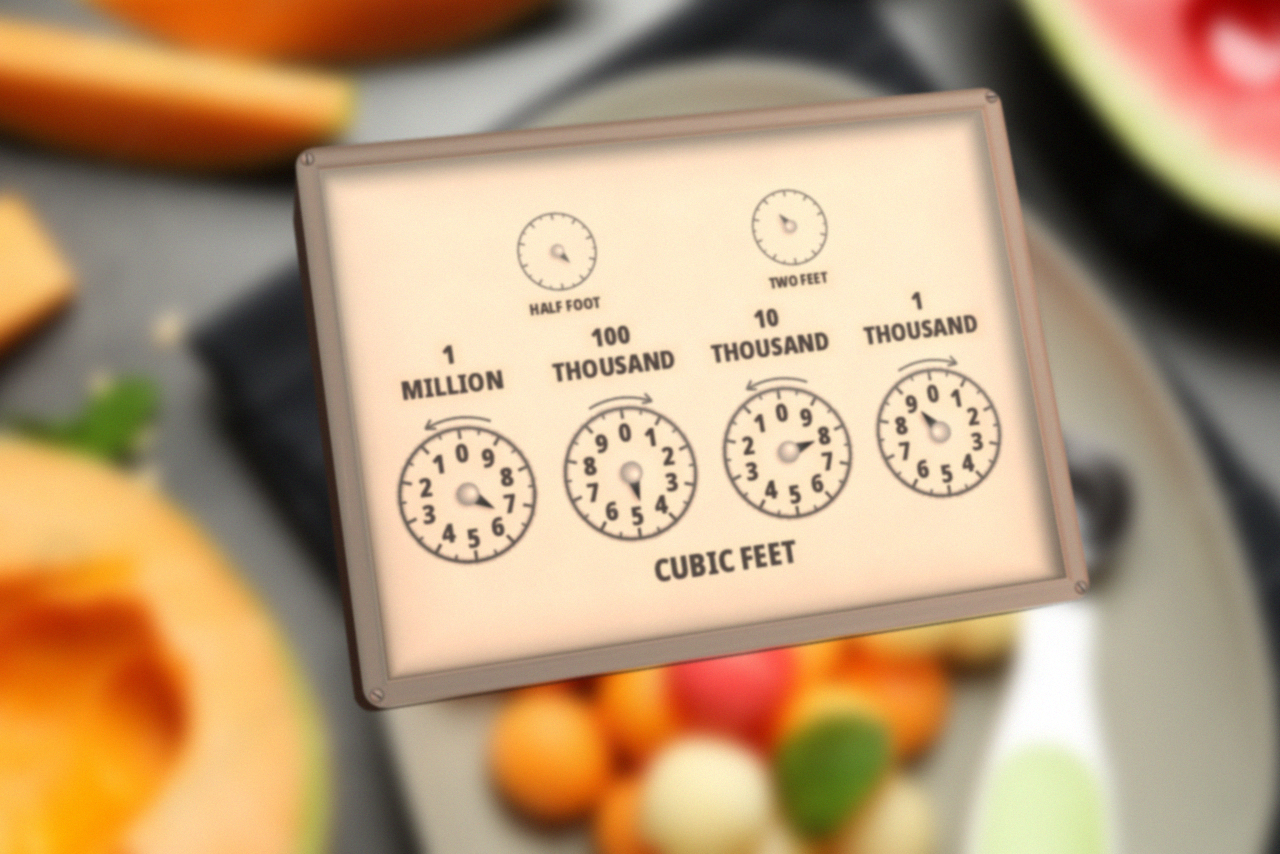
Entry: 647900 ft³
